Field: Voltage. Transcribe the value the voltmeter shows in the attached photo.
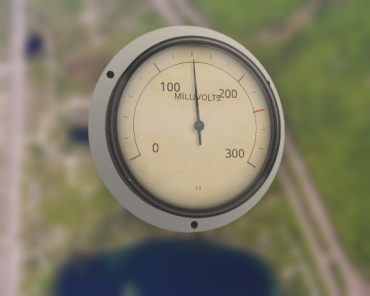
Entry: 140 mV
